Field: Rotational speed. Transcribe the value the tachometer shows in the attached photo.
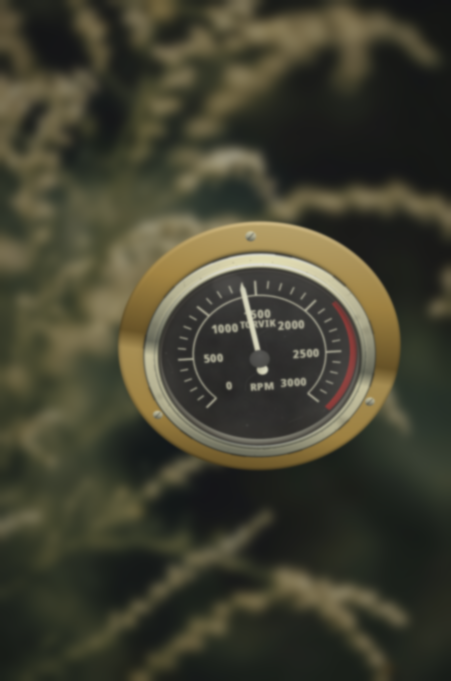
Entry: 1400 rpm
